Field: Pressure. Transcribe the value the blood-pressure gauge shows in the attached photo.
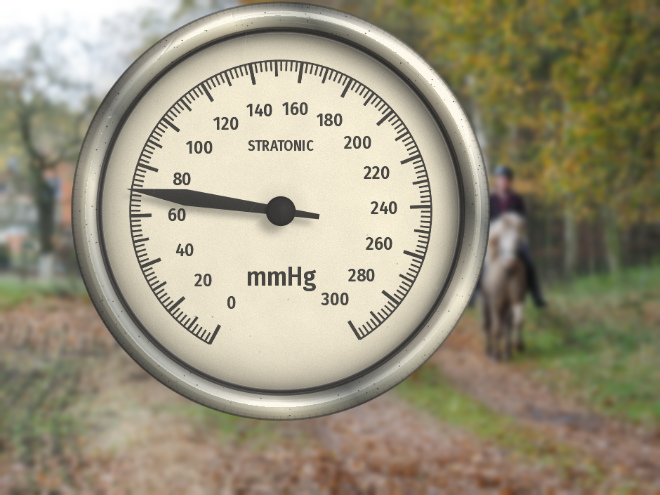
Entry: 70 mmHg
